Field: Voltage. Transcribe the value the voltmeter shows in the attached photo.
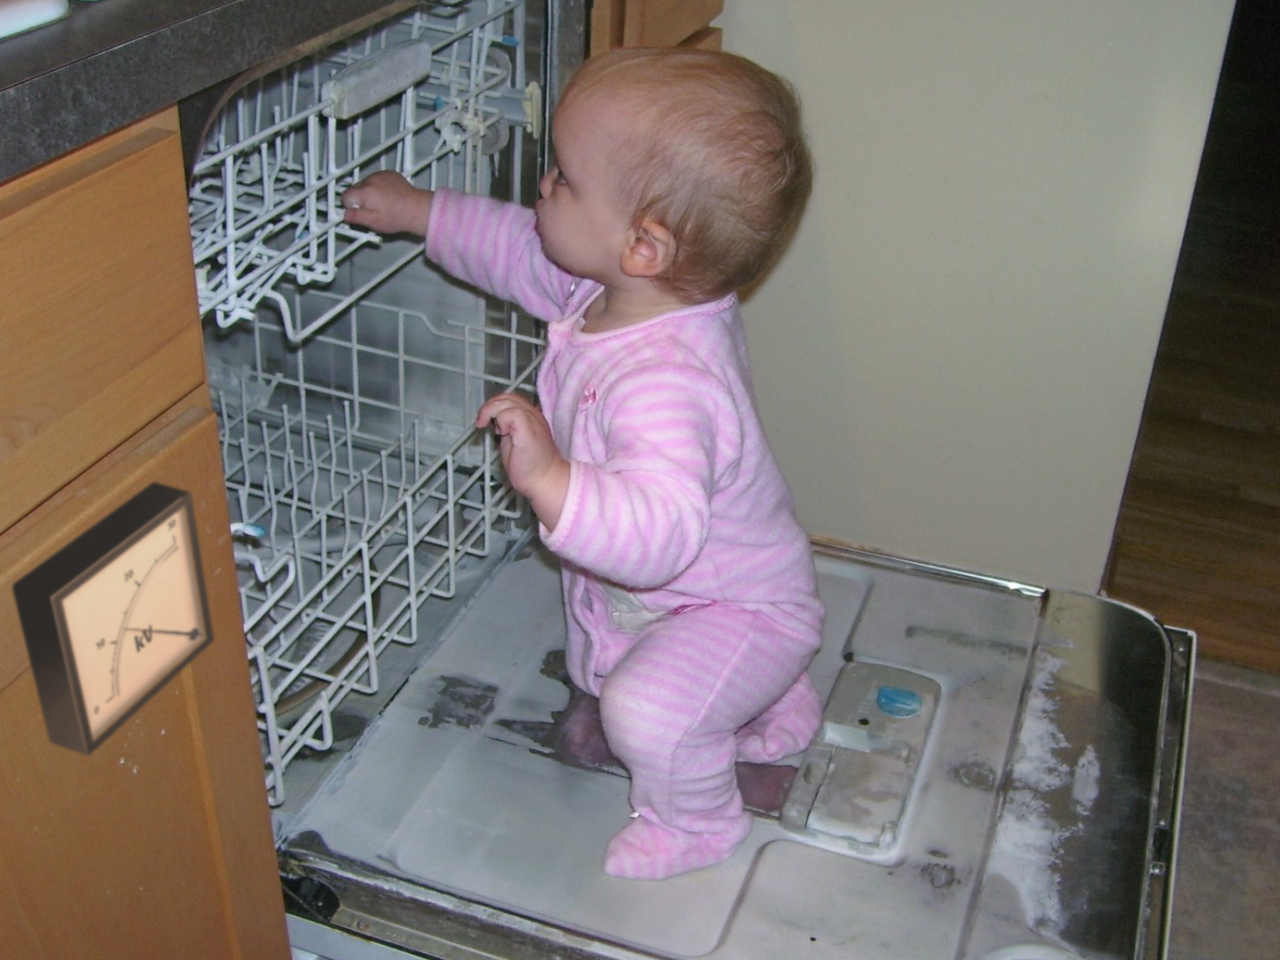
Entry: 12.5 kV
